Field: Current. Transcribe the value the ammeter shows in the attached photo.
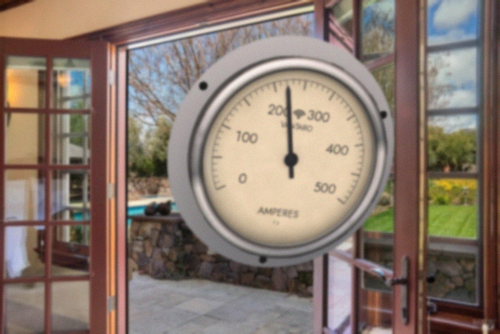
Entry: 220 A
